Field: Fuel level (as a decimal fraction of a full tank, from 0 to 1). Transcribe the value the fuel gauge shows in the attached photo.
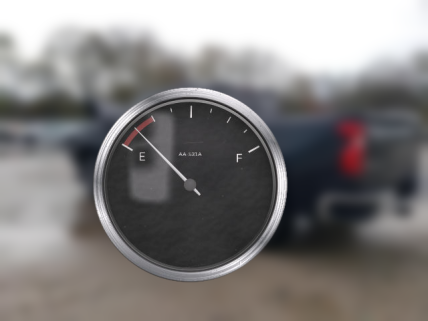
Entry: 0.125
